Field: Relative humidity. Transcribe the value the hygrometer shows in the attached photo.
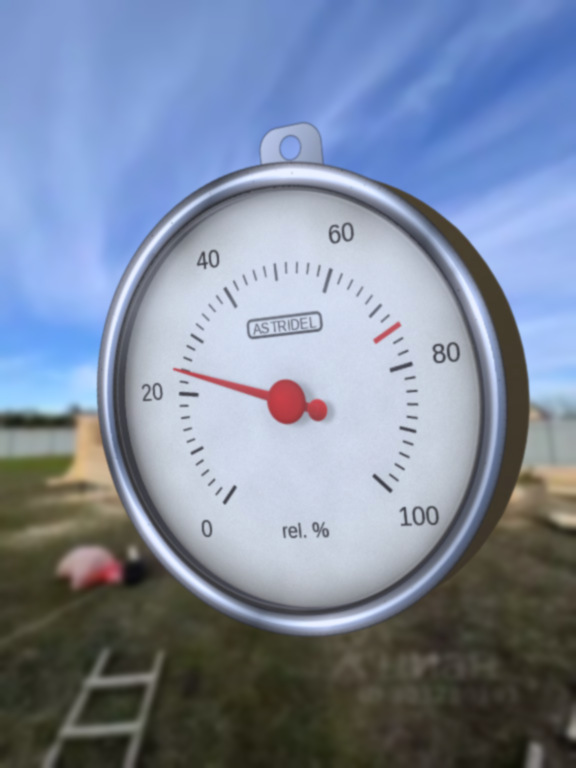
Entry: 24 %
